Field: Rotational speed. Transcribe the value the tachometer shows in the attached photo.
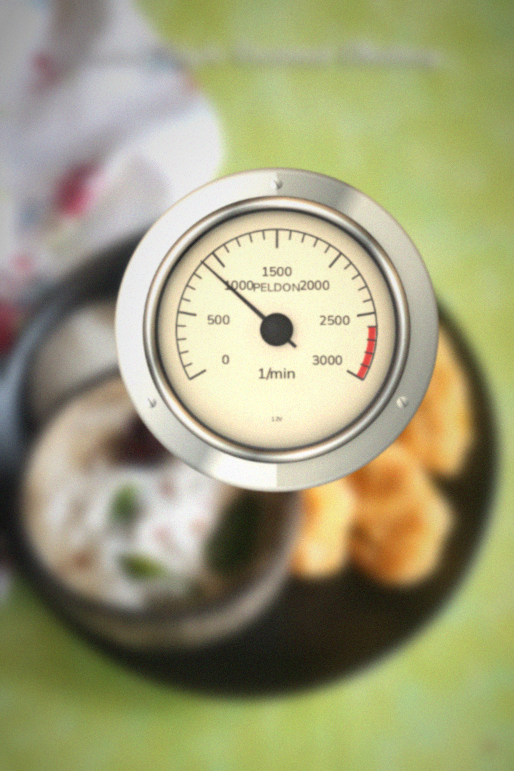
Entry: 900 rpm
